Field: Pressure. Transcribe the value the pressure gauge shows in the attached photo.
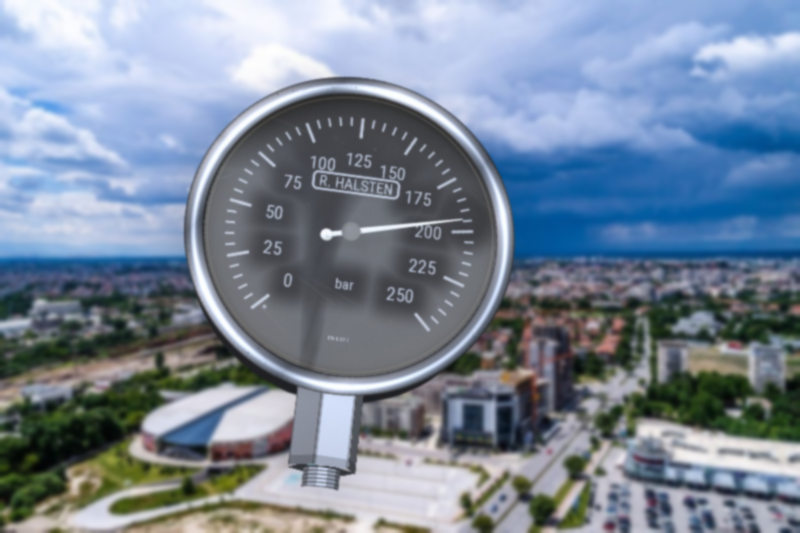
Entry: 195 bar
